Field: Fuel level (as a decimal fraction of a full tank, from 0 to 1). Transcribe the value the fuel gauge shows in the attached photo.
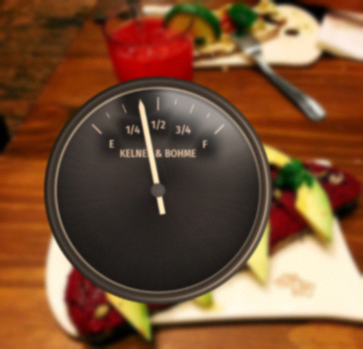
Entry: 0.375
